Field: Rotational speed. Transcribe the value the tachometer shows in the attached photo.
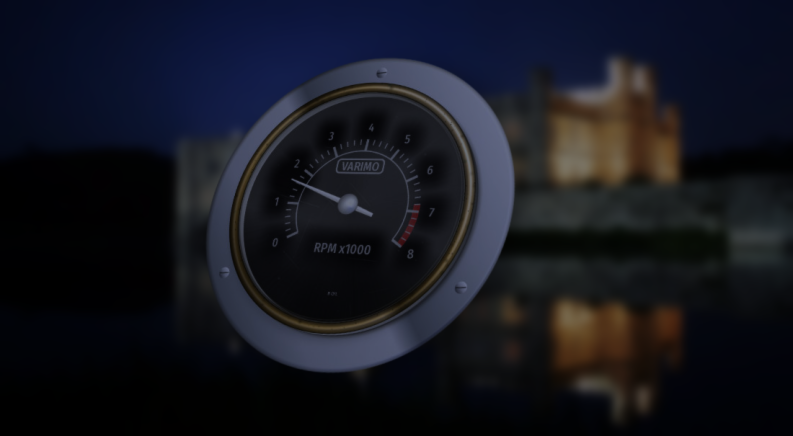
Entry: 1600 rpm
